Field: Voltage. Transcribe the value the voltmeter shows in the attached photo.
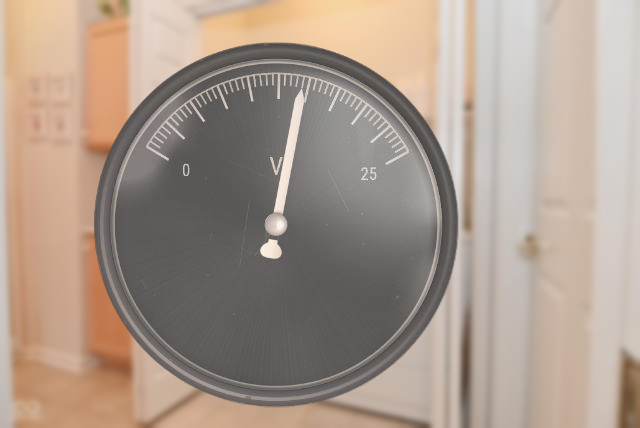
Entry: 14.5 V
